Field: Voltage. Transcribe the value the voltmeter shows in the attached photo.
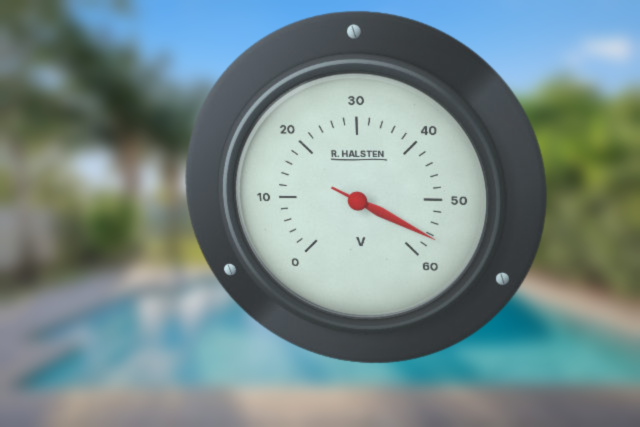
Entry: 56 V
